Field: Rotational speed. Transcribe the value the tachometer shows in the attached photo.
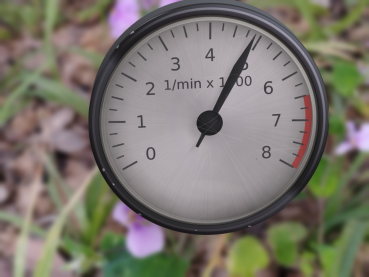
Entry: 4875 rpm
